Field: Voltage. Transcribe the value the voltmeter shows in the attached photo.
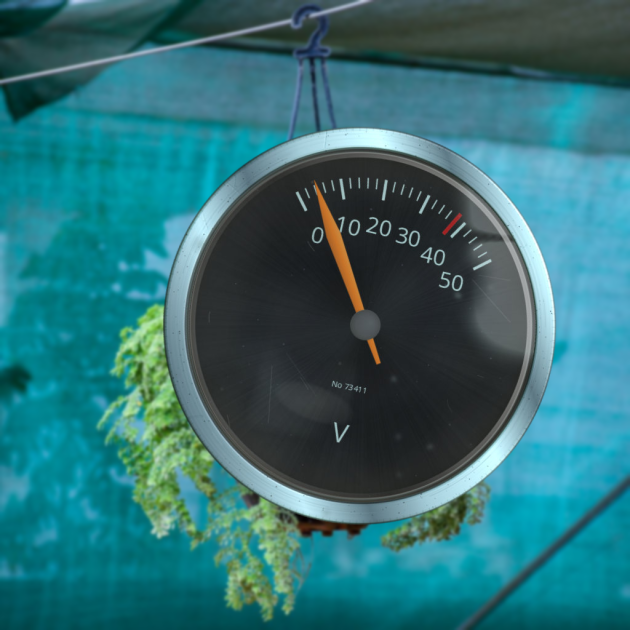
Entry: 4 V
